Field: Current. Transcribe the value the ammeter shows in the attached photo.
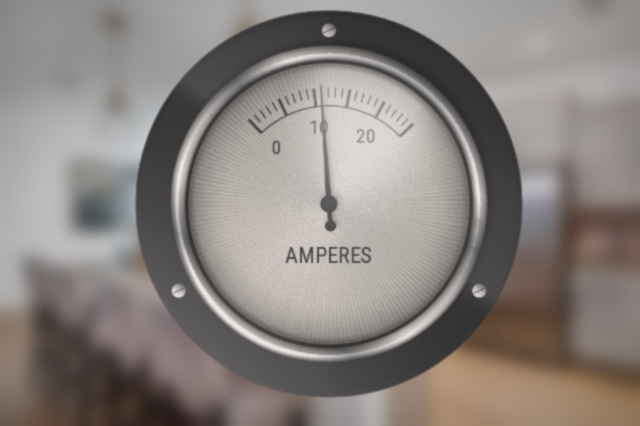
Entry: 11 A
